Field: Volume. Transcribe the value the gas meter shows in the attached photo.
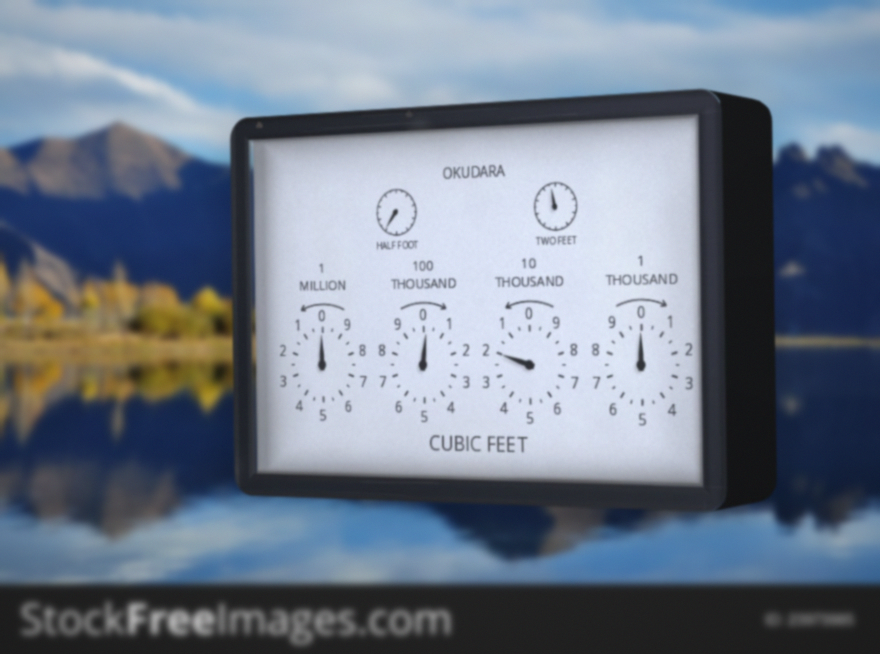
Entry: 2000 ft³
